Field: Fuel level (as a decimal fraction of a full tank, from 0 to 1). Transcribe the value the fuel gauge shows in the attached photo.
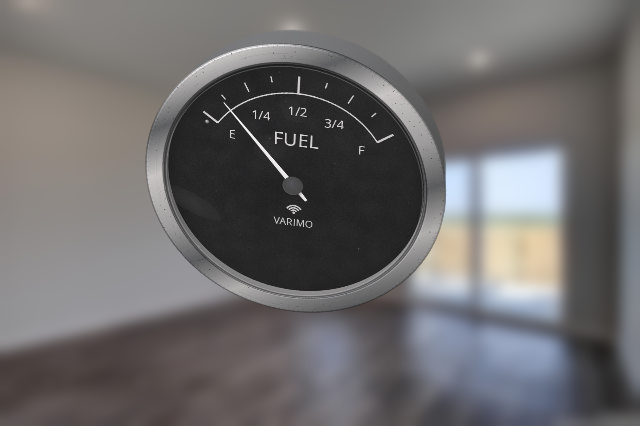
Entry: 0.125
